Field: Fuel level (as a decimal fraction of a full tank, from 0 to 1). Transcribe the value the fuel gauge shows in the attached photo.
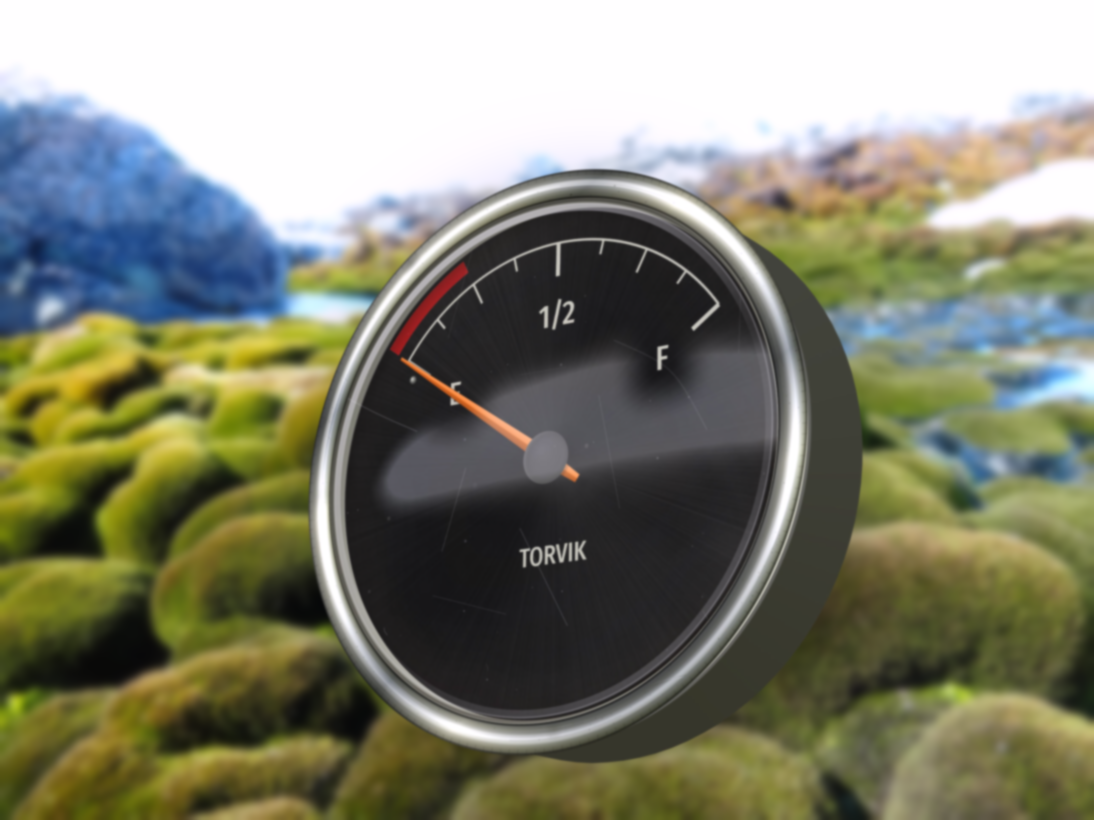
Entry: 0
